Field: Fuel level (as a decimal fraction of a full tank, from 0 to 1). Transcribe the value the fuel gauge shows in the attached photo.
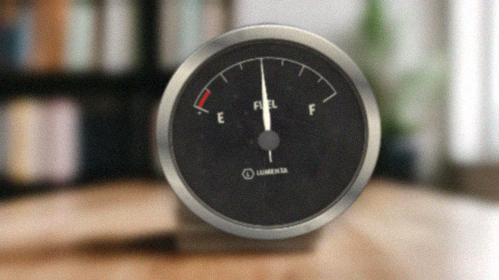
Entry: 0.5
